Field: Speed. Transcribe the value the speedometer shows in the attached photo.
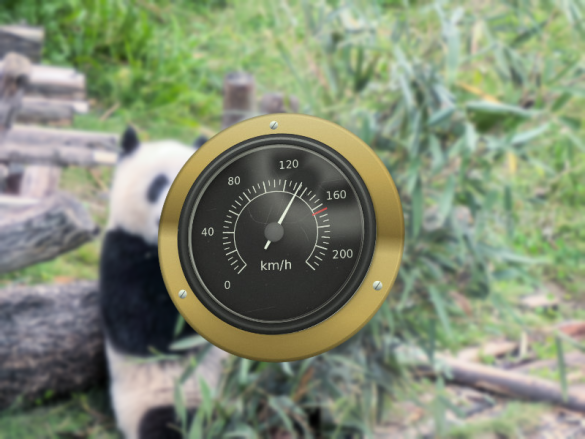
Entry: 135 km/h
